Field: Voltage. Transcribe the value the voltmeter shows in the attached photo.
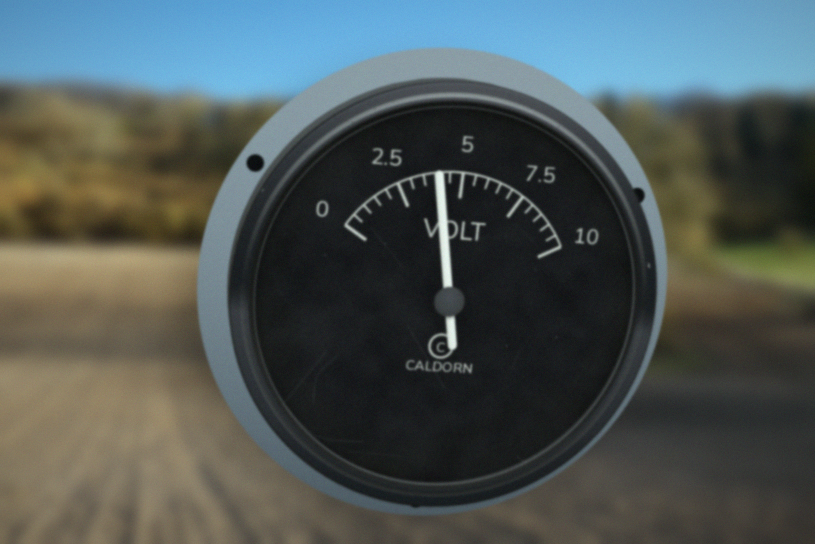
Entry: 4 V
